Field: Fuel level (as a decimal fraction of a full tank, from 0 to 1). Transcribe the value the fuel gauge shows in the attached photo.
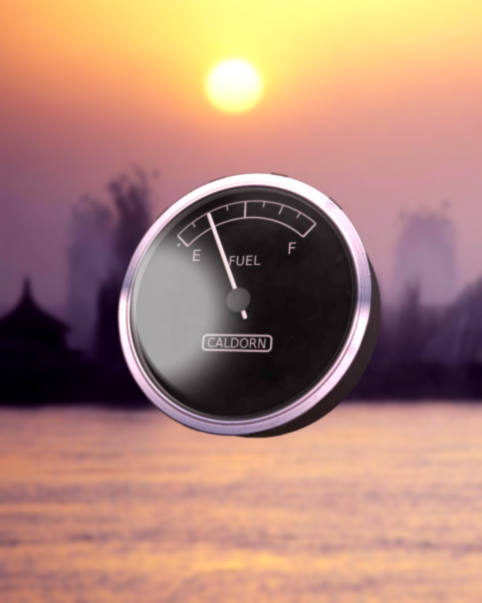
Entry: 0.25
